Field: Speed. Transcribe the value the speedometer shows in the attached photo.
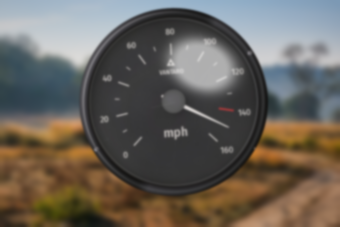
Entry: 150 mph
